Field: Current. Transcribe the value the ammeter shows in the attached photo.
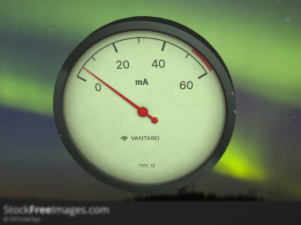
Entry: 5 mA
